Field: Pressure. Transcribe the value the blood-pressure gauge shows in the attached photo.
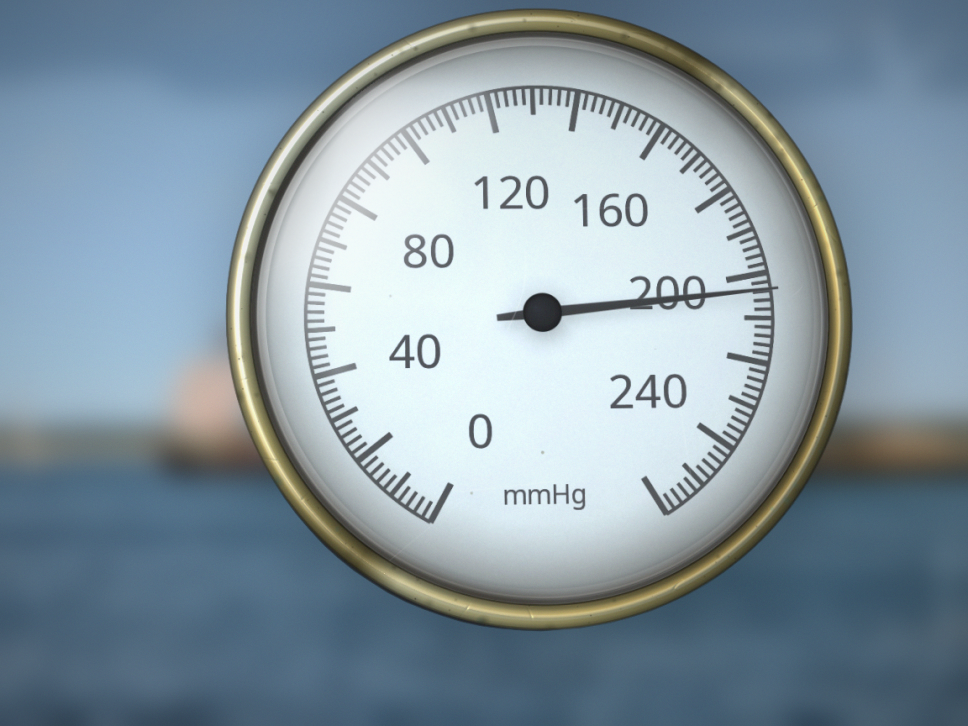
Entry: 204 mmHg
